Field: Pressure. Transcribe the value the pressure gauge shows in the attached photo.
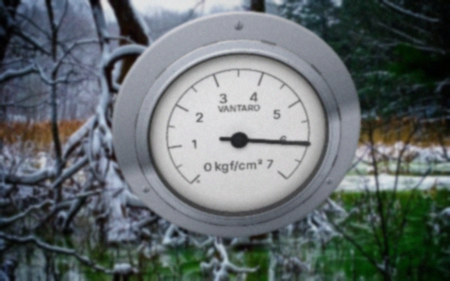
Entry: 6 kg/cm²
